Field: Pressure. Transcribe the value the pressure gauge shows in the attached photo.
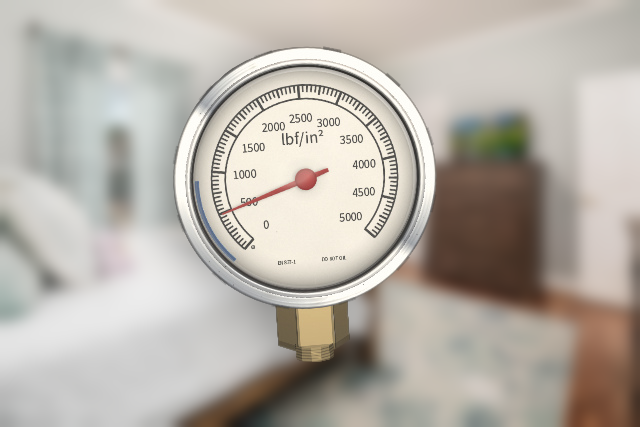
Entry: 500 psi
